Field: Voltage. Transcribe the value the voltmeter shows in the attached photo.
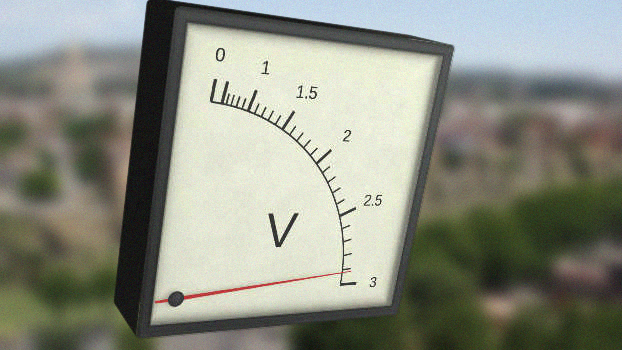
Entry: 2.9 V
